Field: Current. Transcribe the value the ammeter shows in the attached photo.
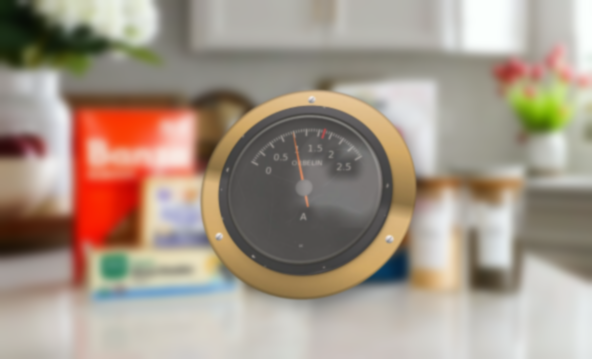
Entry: 1 A
